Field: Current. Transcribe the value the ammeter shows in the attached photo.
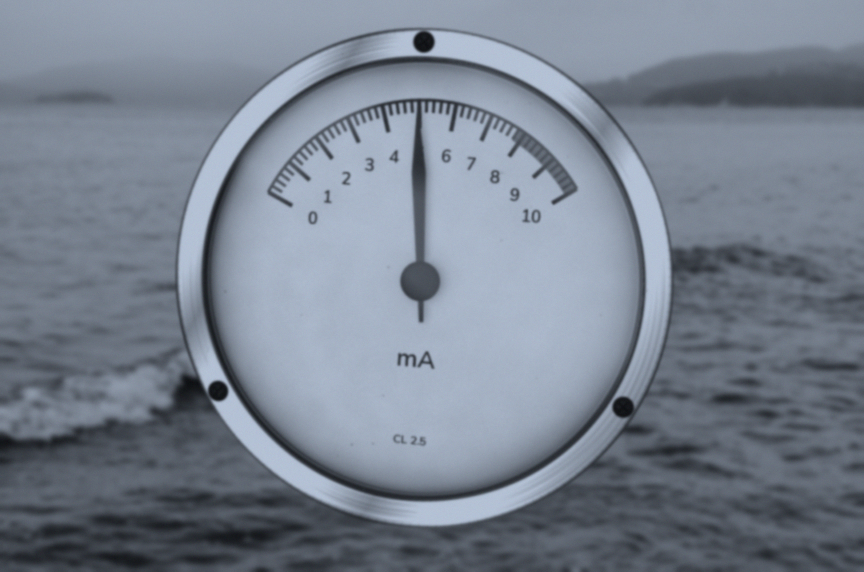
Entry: 5 mA
